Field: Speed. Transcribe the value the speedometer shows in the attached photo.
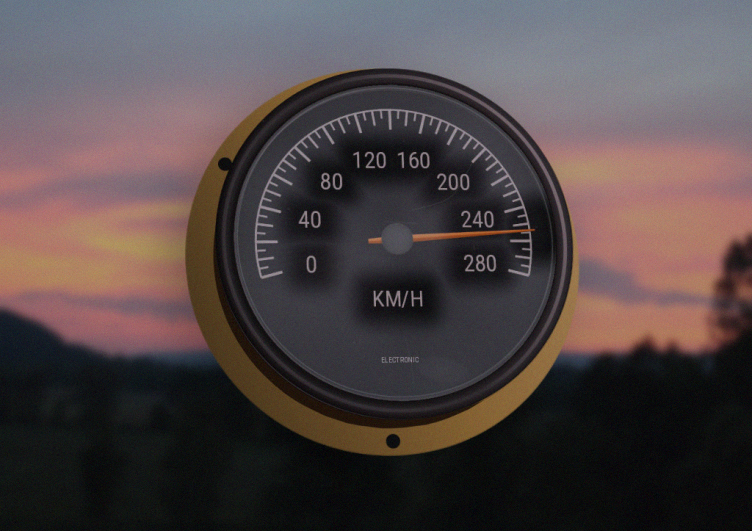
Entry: 255 km/h
